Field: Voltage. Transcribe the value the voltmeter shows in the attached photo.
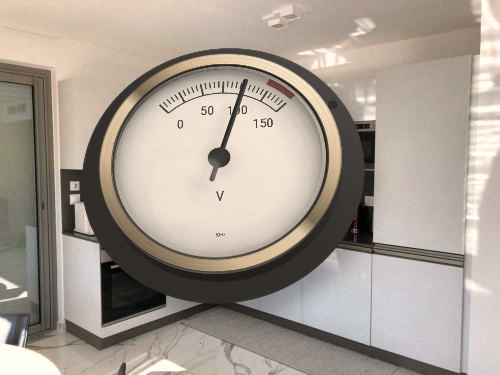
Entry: 100 V
